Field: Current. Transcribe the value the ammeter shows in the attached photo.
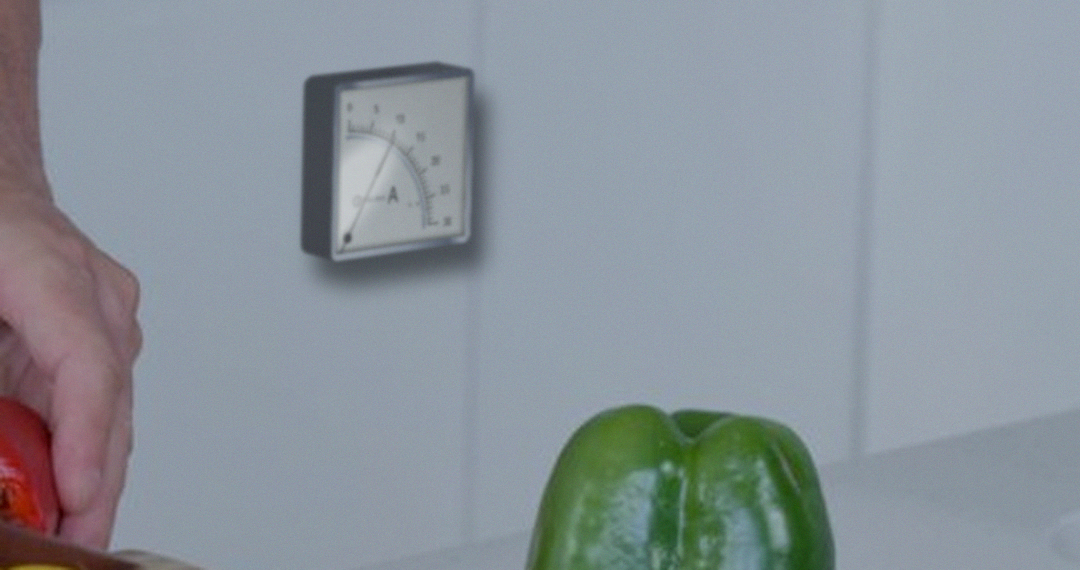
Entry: 10 A
